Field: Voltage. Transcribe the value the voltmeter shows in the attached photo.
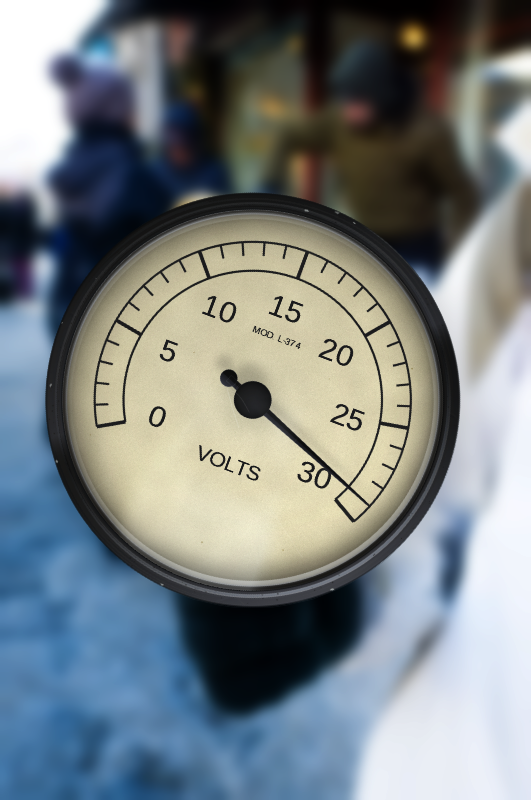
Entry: 29 V
